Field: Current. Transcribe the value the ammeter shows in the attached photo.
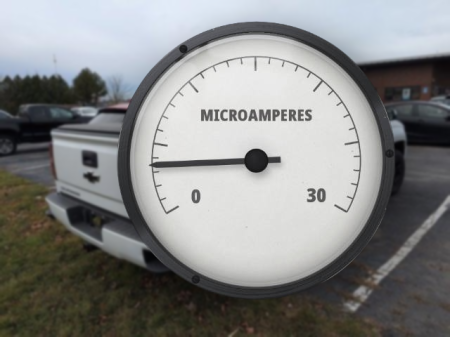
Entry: 3.5 µA
